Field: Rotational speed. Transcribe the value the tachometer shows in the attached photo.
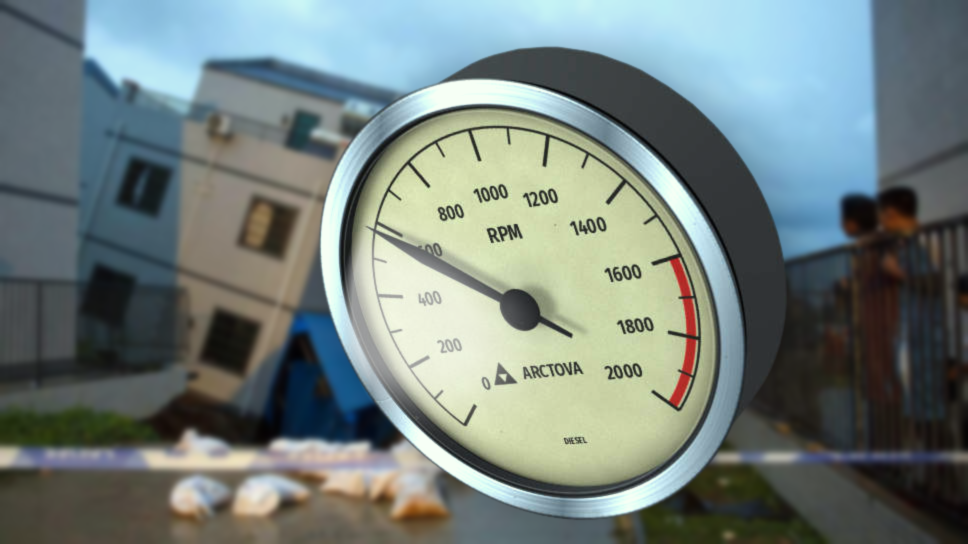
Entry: 600 rpm
